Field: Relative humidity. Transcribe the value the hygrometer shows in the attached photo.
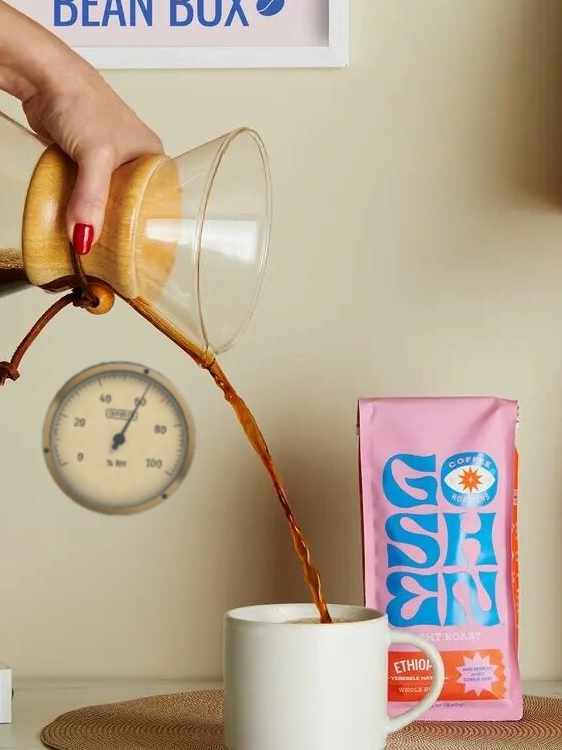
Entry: 60 %
